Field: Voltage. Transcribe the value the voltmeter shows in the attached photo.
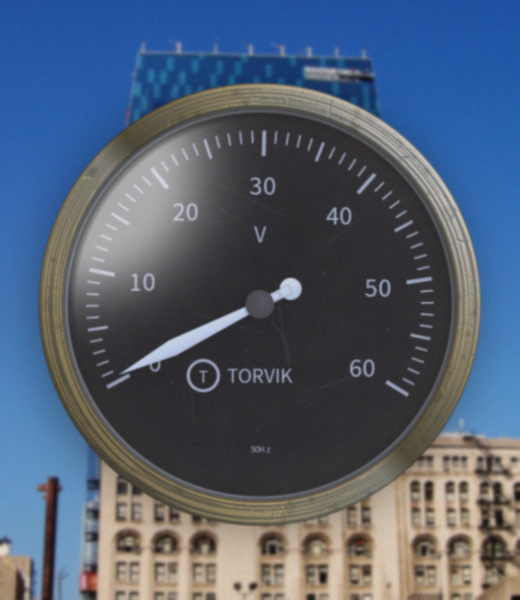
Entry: 0.5 V
